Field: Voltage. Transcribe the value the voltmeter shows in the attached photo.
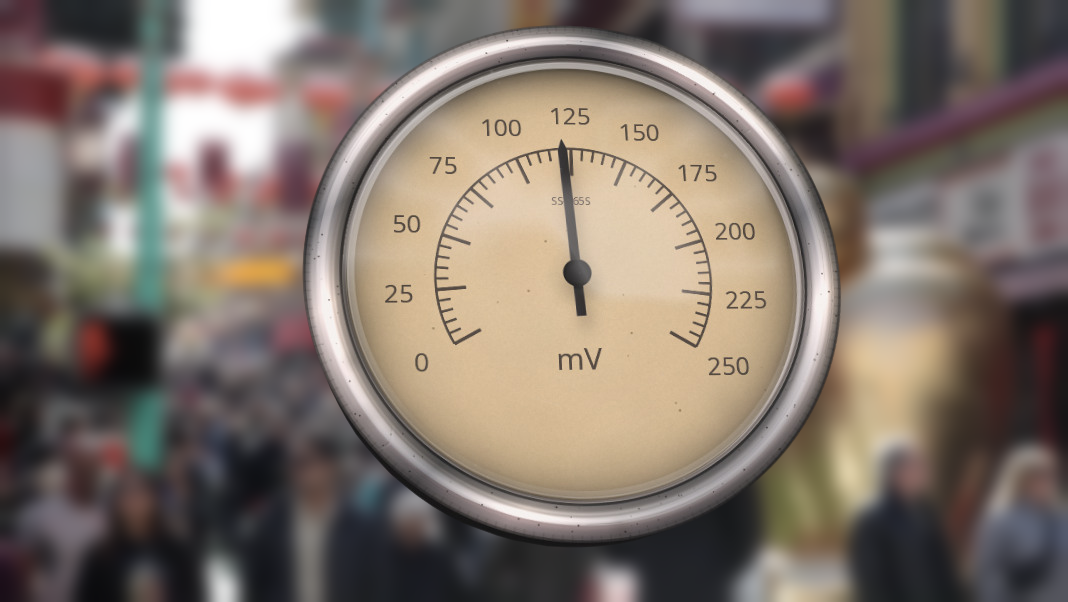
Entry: 120 mV
